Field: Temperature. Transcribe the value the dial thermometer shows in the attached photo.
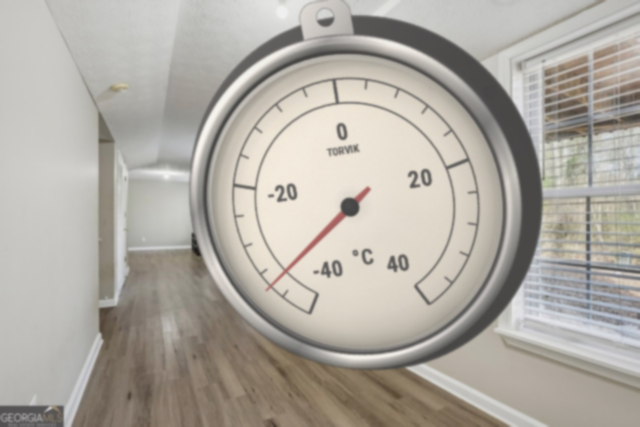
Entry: -34 °C
